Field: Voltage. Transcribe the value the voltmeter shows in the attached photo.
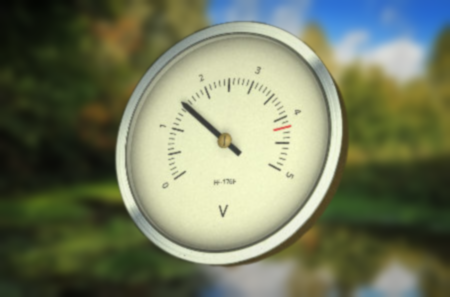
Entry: 1.5 V
